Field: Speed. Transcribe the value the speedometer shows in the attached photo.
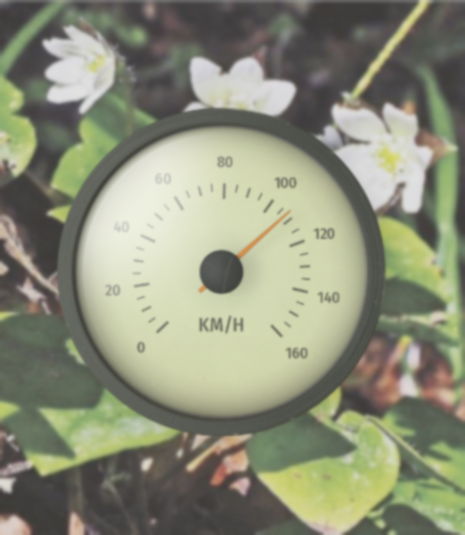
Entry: 107.5 km/h
